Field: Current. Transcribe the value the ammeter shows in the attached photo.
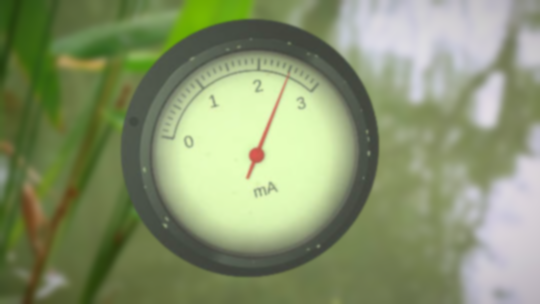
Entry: 2.5 mA
